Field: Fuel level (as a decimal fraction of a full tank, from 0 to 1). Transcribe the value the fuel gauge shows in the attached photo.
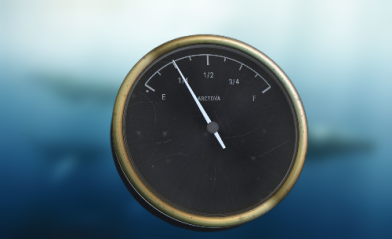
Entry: 0.25
